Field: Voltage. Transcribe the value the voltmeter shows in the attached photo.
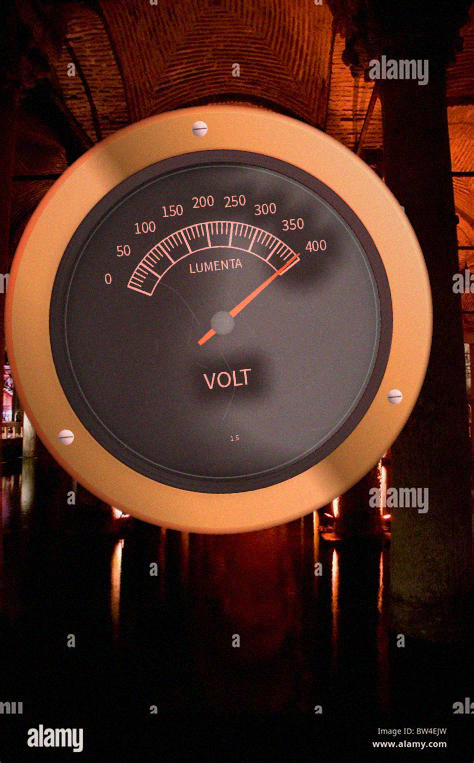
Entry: 390 V
